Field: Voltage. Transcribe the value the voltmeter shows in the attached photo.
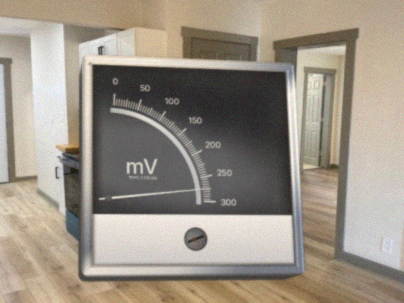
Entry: 275 mV
